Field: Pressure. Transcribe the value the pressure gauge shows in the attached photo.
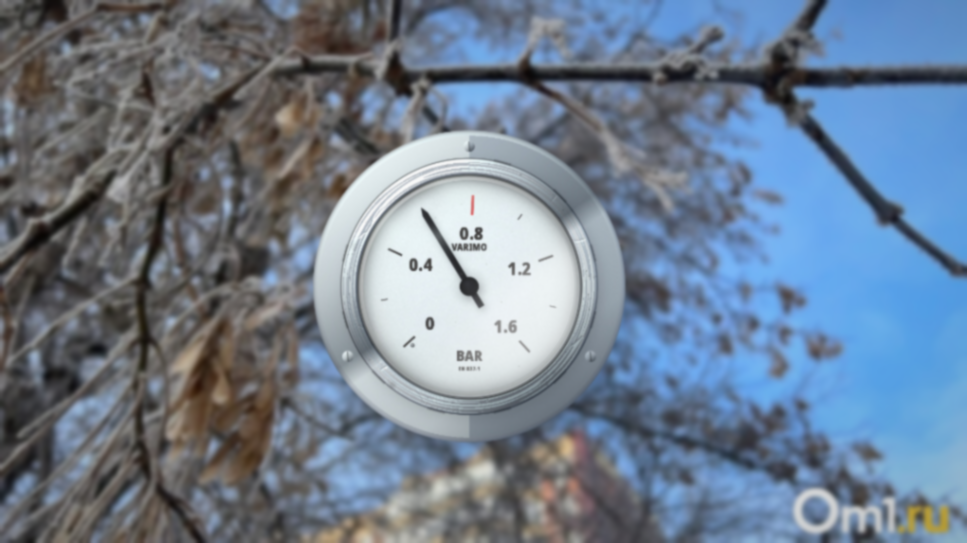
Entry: 0.6 bar
